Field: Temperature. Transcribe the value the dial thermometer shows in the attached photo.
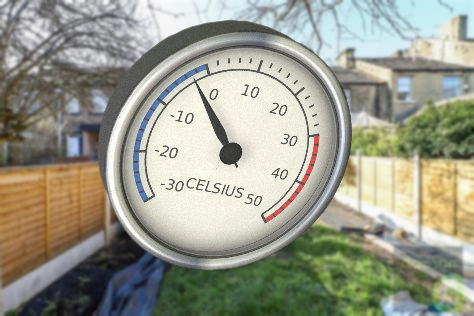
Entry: -3 °C
